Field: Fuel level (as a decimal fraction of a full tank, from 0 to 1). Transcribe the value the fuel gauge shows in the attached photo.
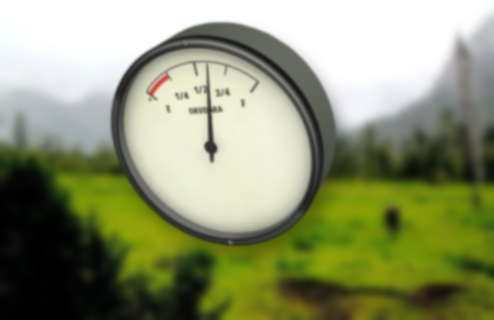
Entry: 0.625
